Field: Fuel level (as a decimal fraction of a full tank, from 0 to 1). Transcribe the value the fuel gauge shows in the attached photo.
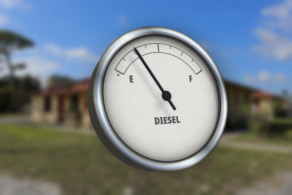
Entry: 0.25
